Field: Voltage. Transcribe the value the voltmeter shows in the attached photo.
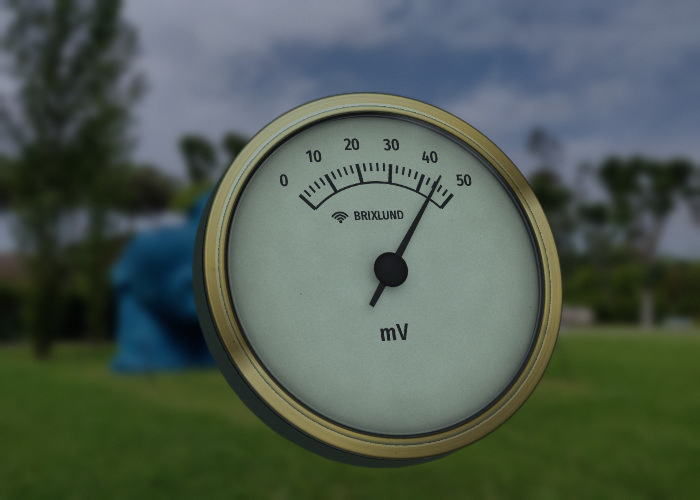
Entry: 44 mV
